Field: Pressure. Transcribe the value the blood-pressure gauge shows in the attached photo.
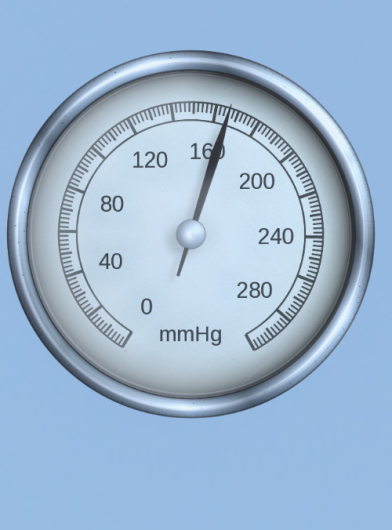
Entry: 166 mmHg
